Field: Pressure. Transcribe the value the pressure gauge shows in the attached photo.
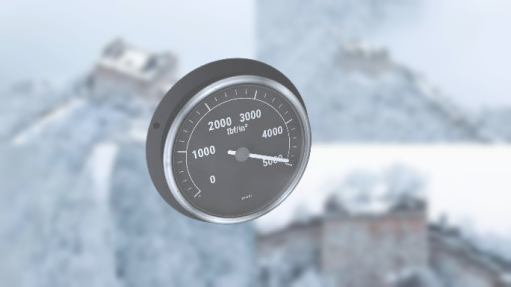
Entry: 4900 psi
